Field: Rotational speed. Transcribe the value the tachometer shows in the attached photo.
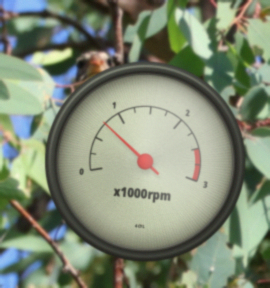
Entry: 750 rpm
